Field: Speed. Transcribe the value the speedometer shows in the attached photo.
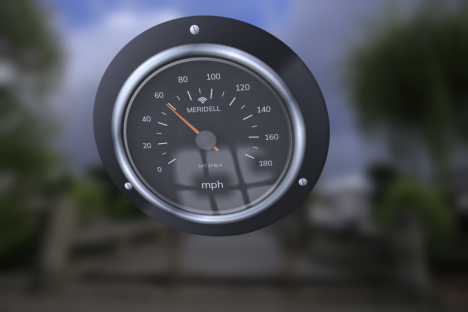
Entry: 60 mph
